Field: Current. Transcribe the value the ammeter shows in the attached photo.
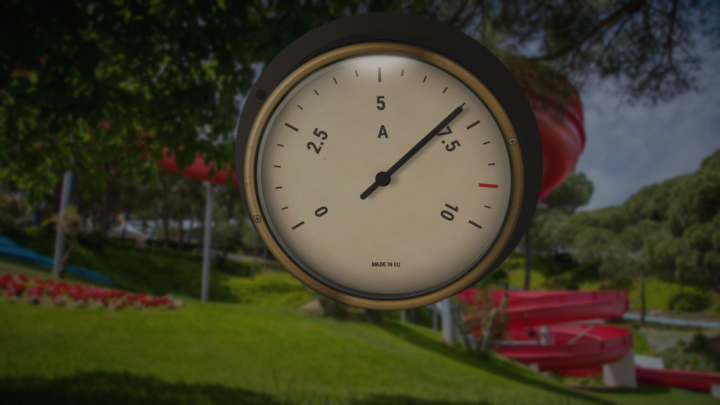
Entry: 7 A
